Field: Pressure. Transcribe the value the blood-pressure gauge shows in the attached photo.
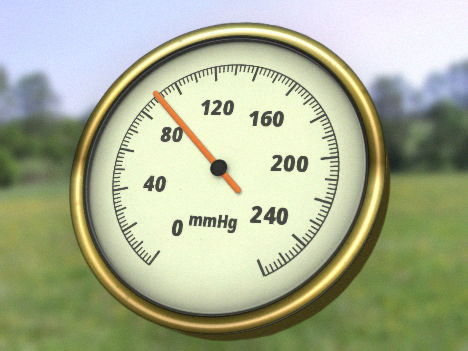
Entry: 90 mmHg
